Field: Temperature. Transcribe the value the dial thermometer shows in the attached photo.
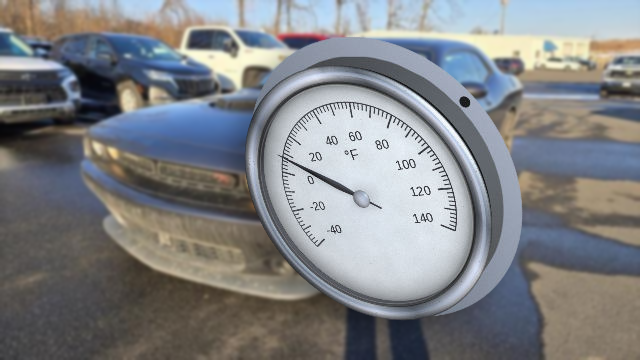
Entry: 10 °F
